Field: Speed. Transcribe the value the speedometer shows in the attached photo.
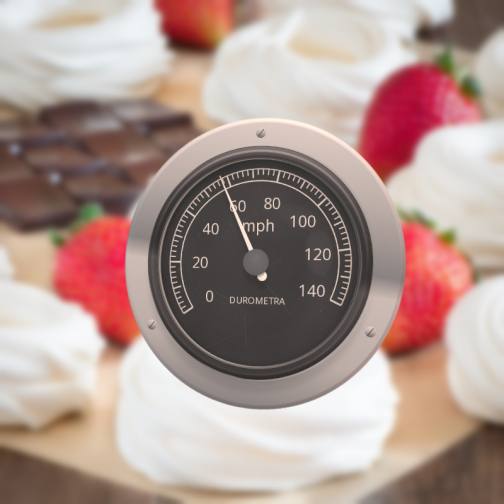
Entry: 58 mph
